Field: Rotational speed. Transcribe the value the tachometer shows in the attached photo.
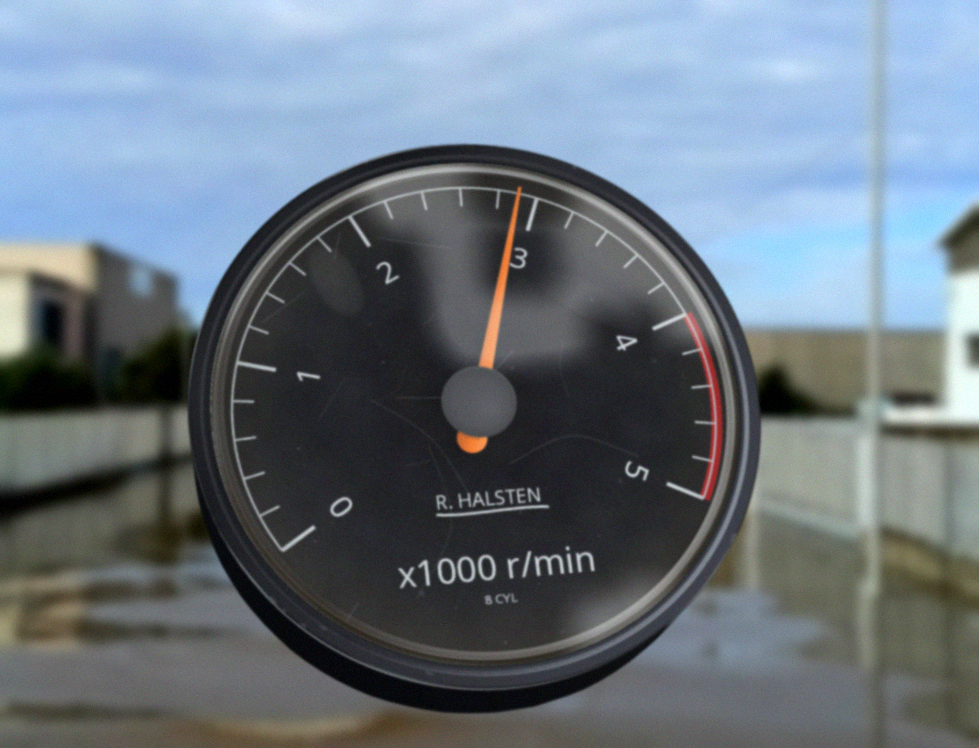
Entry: 2900 rpm
